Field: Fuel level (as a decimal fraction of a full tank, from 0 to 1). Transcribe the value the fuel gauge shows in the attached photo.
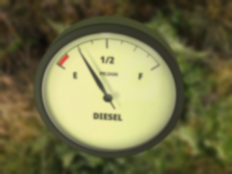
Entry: 0.25
